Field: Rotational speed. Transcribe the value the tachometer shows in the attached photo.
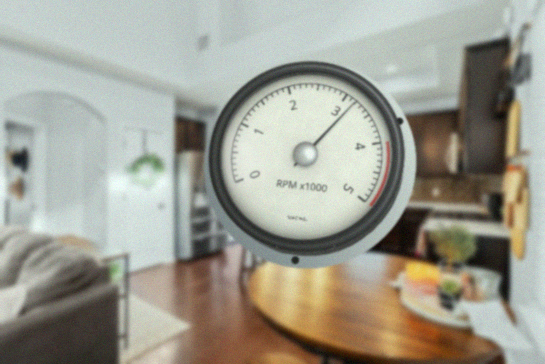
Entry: 3200 rpm
